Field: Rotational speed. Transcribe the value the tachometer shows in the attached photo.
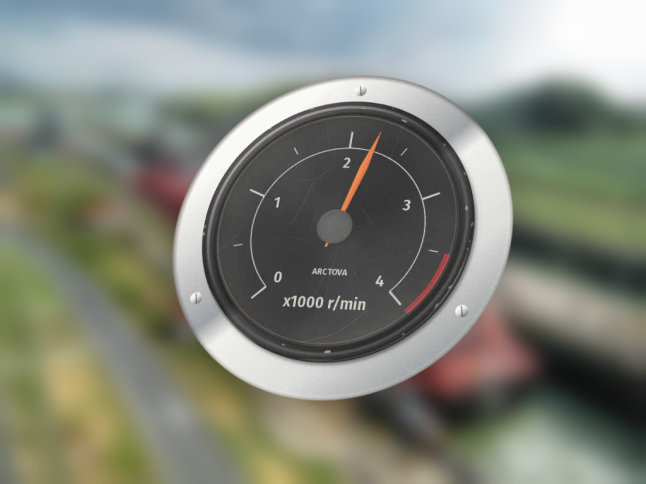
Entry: 2250 rpm
